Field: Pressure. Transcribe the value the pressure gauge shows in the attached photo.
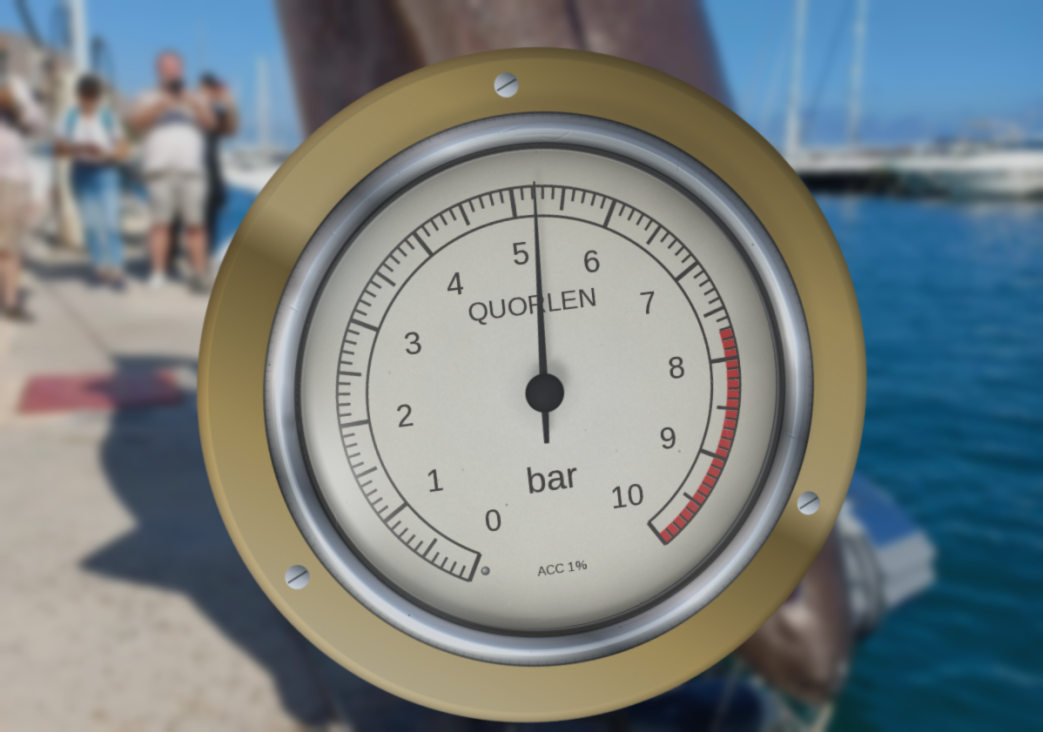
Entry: 5.2 bar
